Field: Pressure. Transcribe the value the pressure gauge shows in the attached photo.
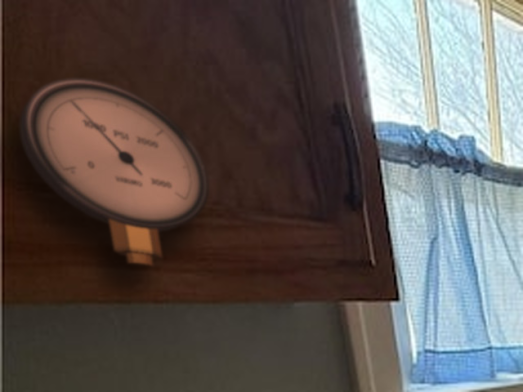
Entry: 1000 psi
